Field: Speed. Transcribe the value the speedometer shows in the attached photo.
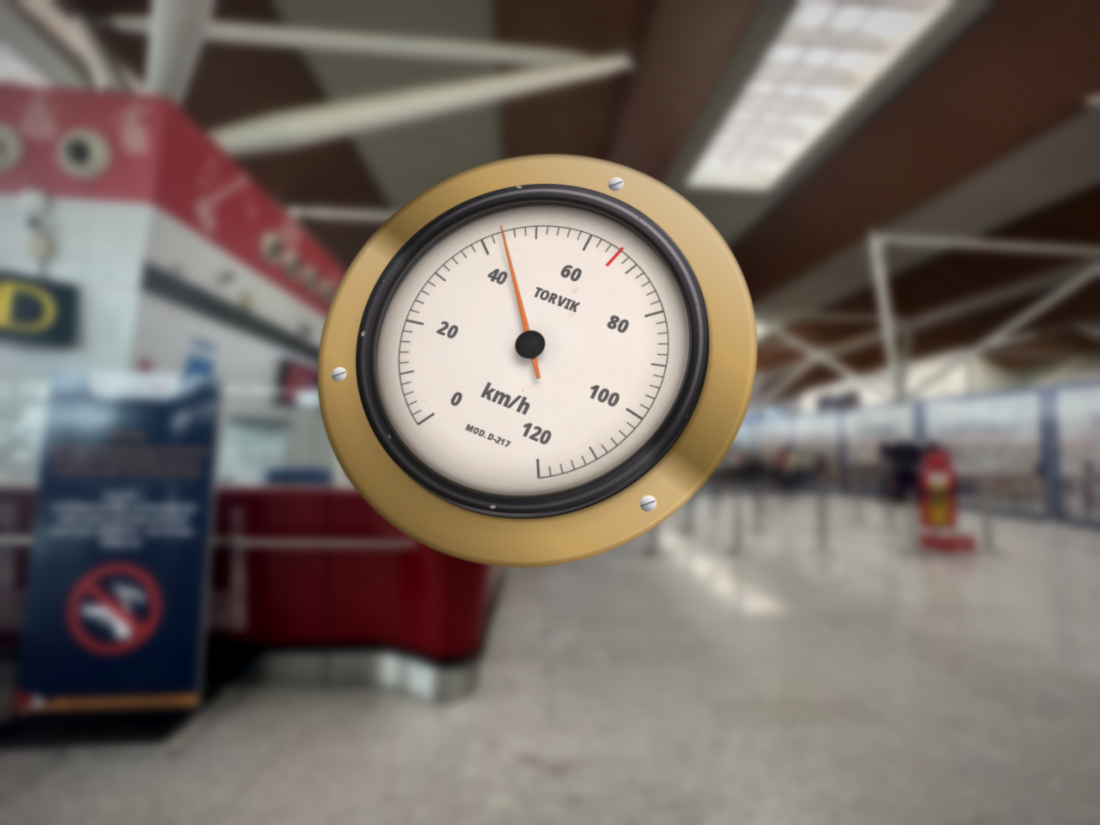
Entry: 44 km/h
